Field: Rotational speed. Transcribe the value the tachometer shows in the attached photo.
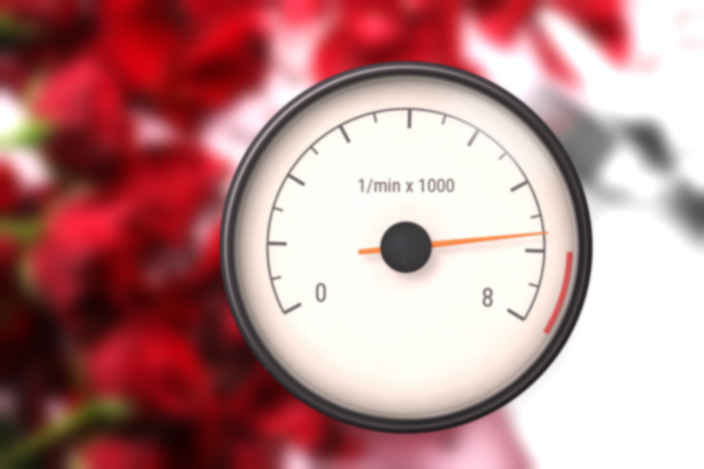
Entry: 6750 rpm
